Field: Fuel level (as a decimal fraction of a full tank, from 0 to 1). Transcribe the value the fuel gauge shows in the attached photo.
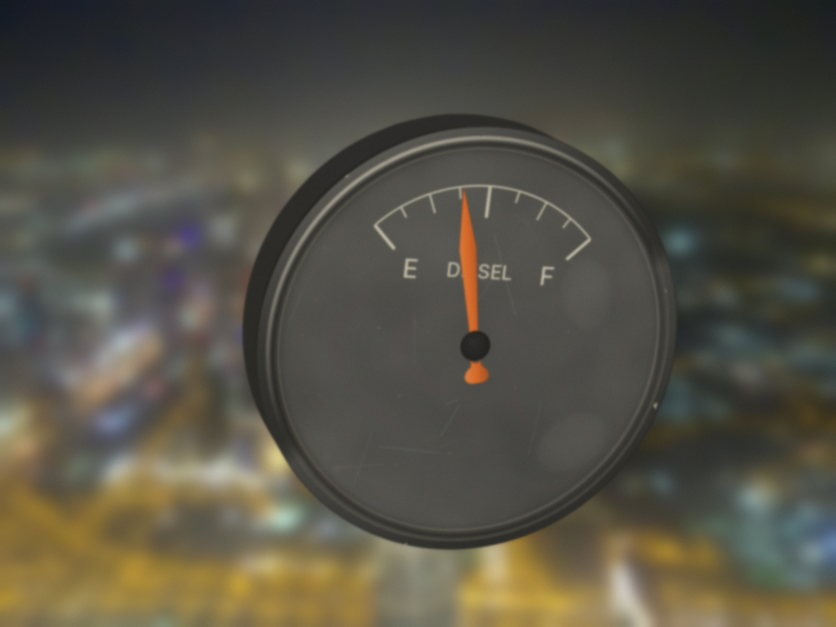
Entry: 0.375
